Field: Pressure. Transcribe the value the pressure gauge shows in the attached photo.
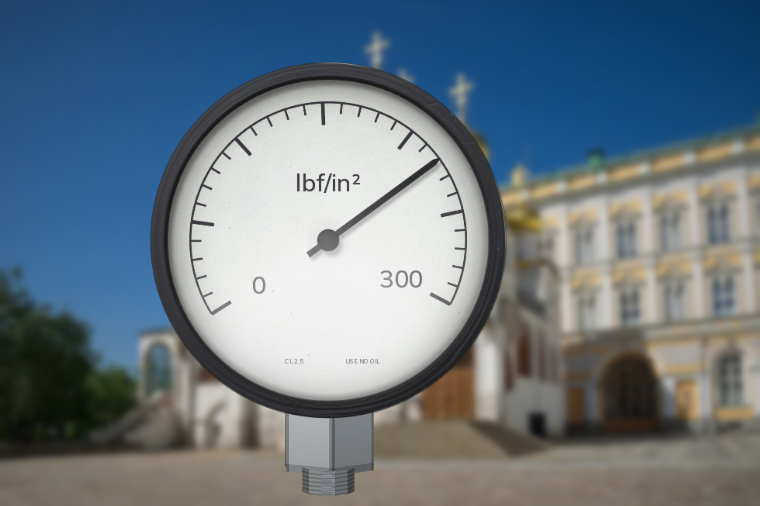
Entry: 220 psi
